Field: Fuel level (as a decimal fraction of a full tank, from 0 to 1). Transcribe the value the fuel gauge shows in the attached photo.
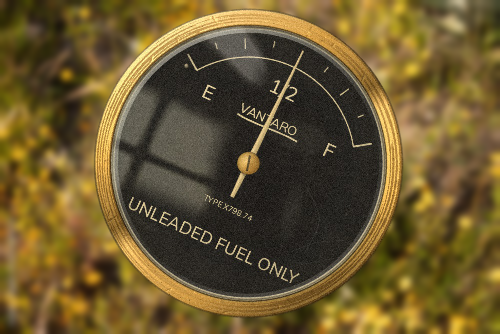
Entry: 0.5
